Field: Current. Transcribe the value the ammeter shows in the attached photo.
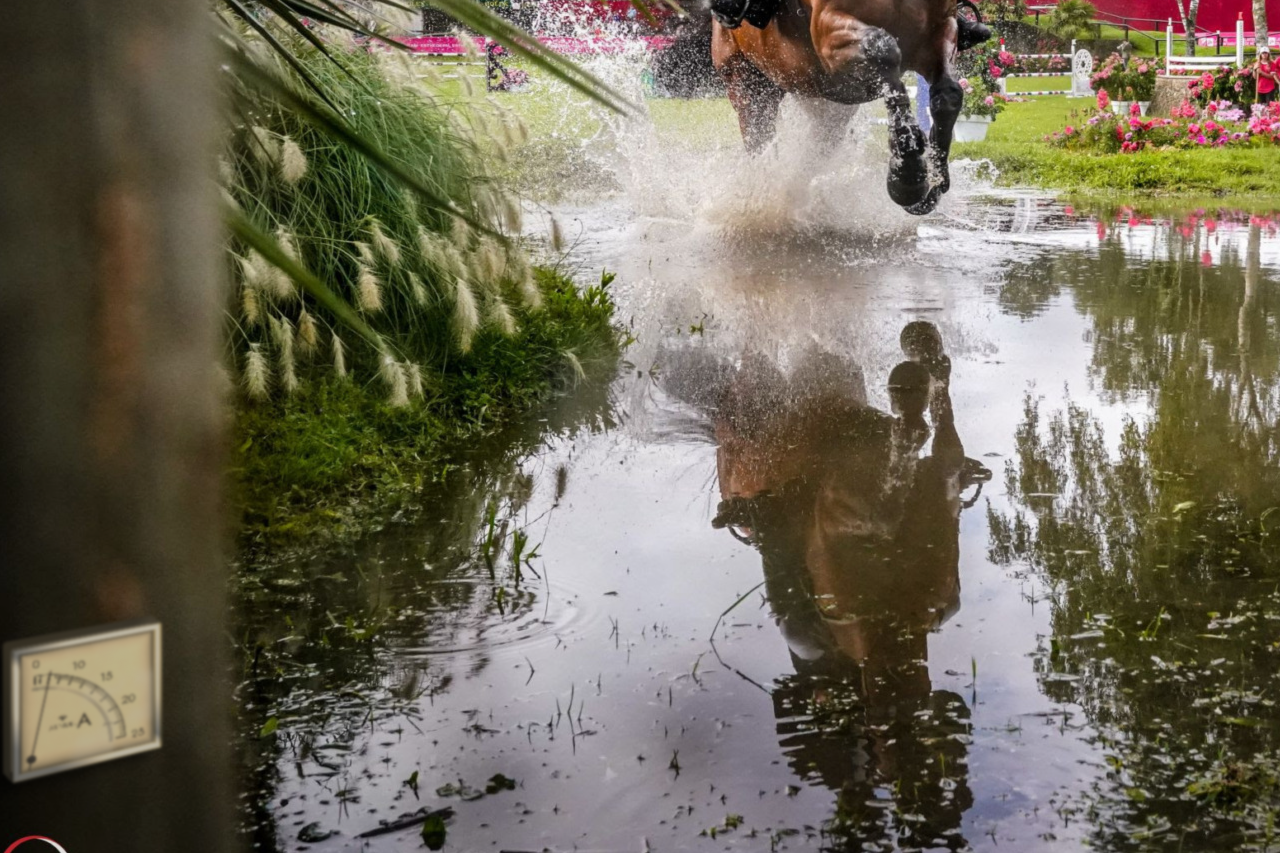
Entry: 5 A
